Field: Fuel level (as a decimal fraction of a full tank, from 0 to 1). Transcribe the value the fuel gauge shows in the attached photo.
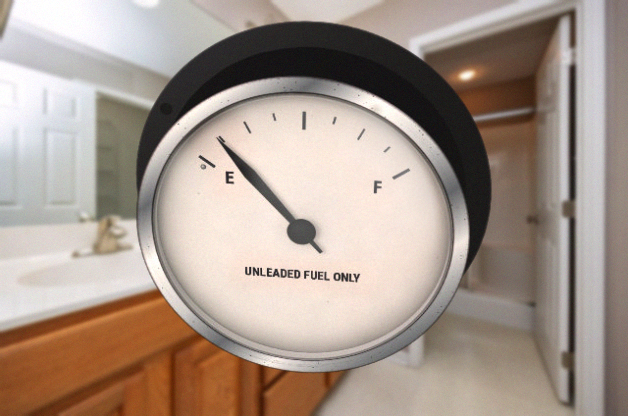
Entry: 0.125
